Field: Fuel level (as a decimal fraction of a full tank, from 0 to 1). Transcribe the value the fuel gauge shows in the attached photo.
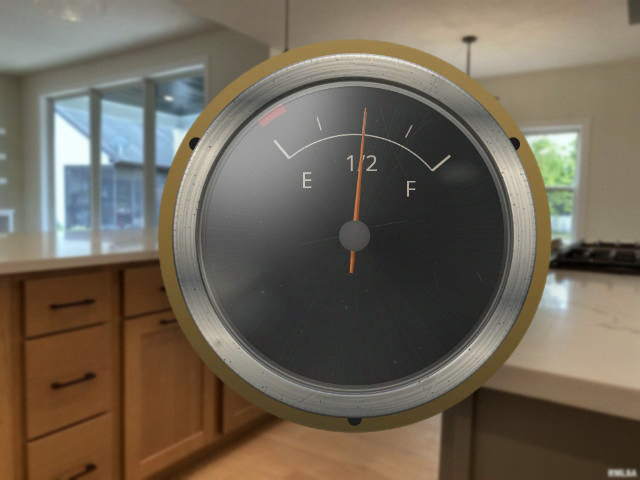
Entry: 0.5
